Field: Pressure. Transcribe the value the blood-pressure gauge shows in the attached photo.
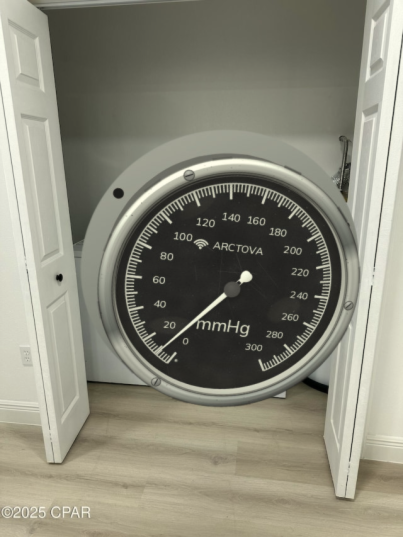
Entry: 10 mmHg
